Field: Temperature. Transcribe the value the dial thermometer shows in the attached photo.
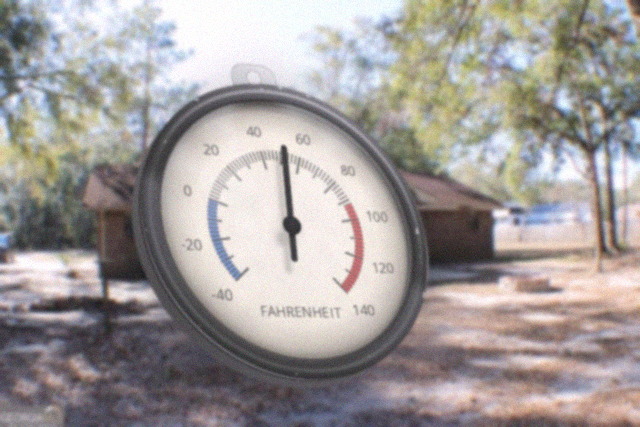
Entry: 50 °F
